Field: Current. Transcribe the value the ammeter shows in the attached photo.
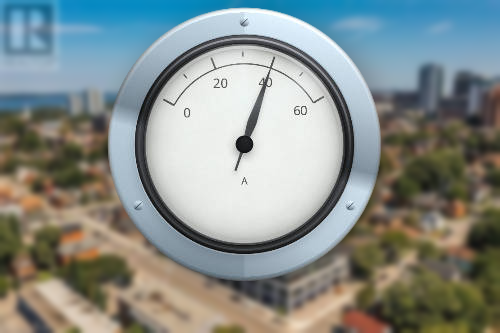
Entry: 40 A
